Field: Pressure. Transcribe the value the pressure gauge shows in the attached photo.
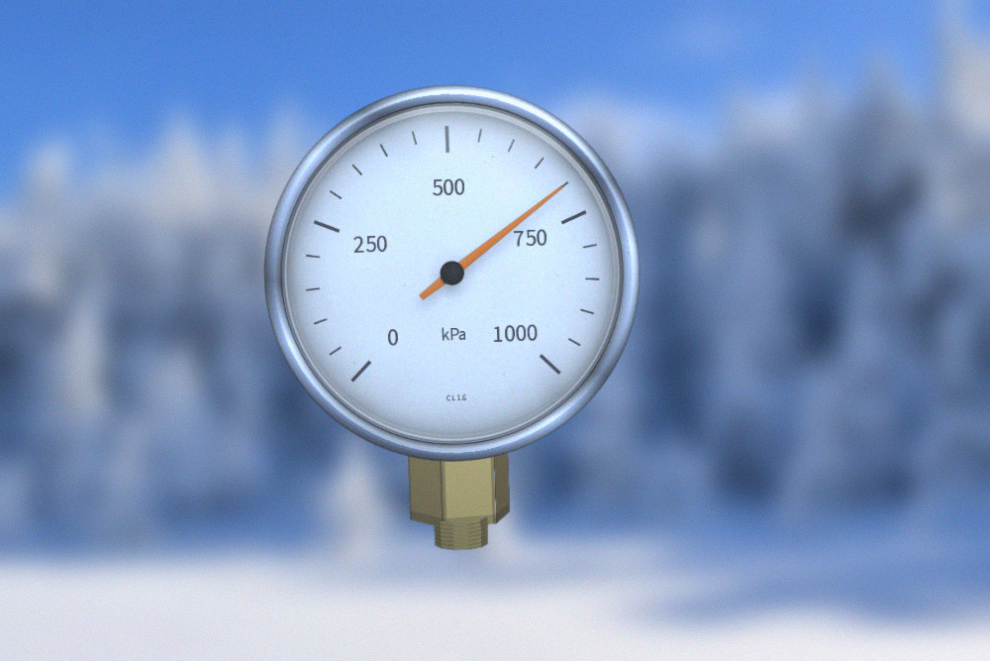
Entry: 700 kPa
